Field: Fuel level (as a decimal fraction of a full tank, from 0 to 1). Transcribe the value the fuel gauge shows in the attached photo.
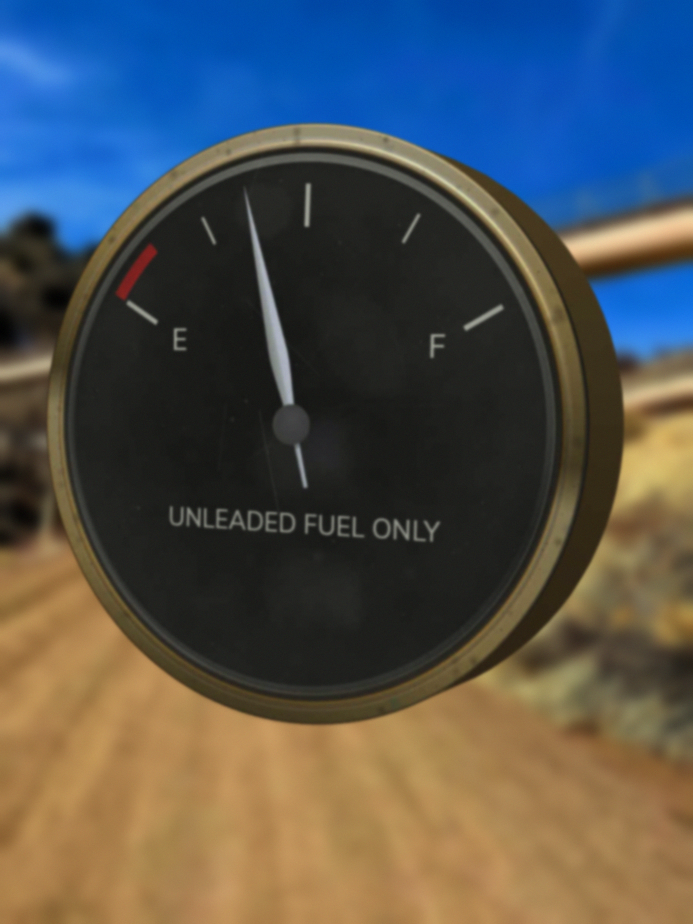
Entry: 0.375
